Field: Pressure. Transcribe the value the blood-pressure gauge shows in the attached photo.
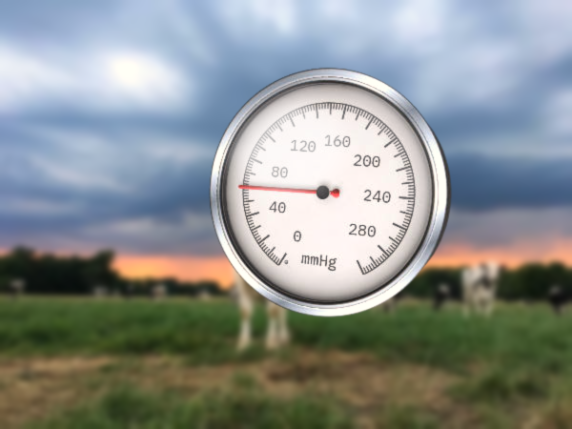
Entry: 60 mmHg
